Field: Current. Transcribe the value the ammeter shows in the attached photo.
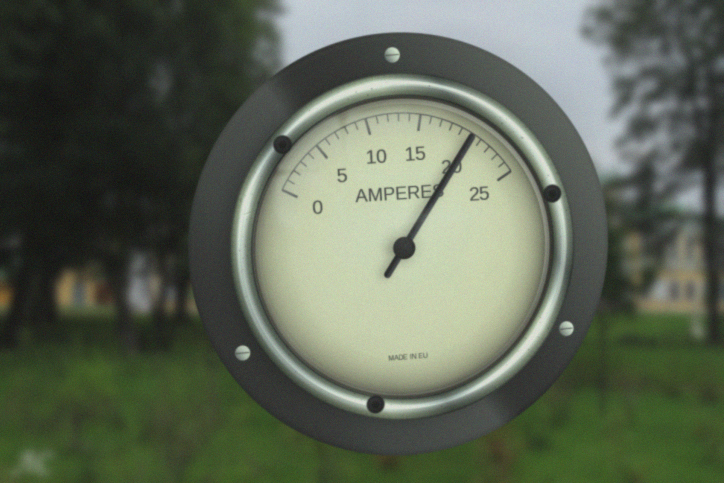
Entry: 20 A
